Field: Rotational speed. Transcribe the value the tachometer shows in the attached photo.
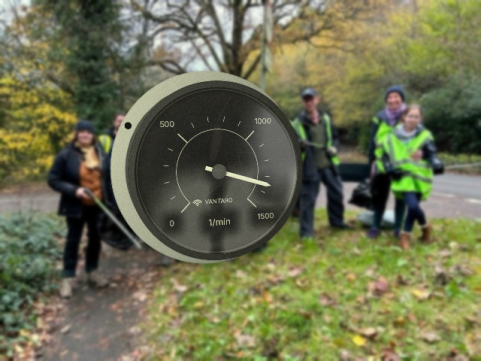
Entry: 1350 rpm
